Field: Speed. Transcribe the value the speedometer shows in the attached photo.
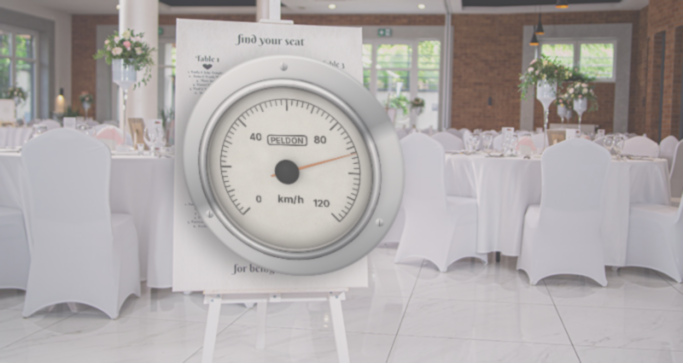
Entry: 92 km/h
